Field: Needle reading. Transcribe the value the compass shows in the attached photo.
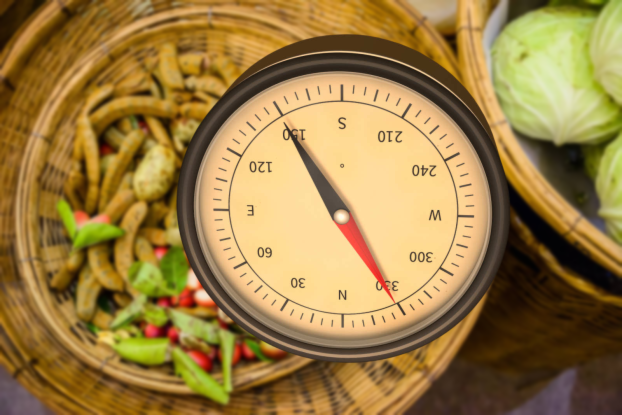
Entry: 330 °
